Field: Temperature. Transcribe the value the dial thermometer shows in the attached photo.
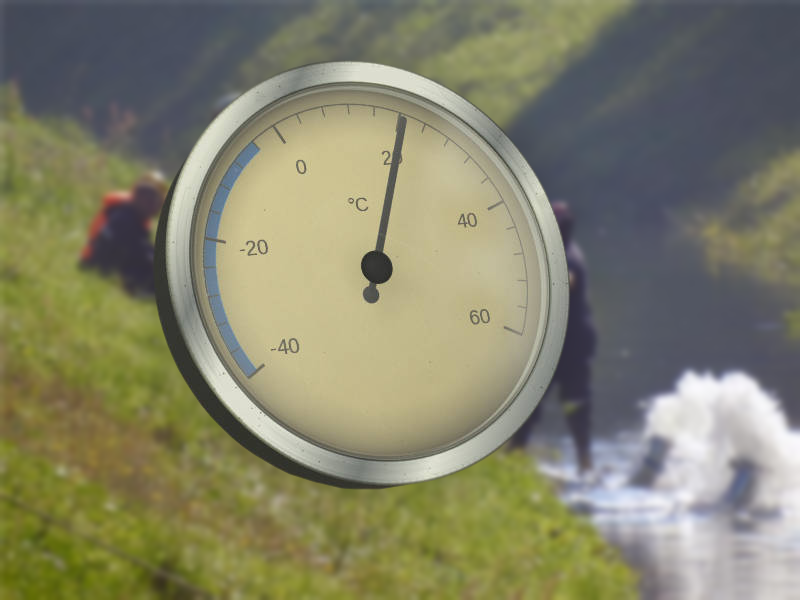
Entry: 20 °C
